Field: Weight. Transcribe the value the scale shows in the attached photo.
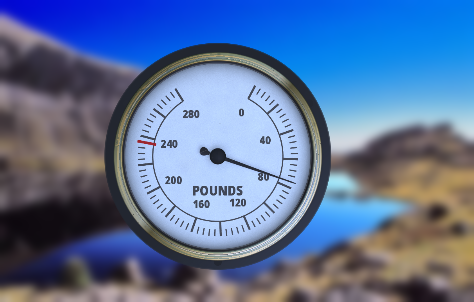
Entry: 76 lb
